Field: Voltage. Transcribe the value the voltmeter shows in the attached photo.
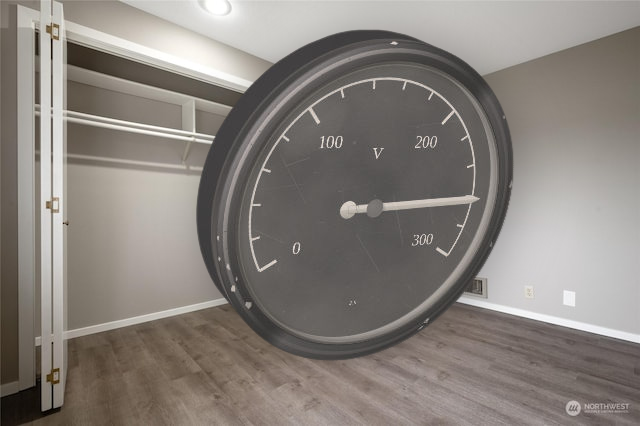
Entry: 260 V
